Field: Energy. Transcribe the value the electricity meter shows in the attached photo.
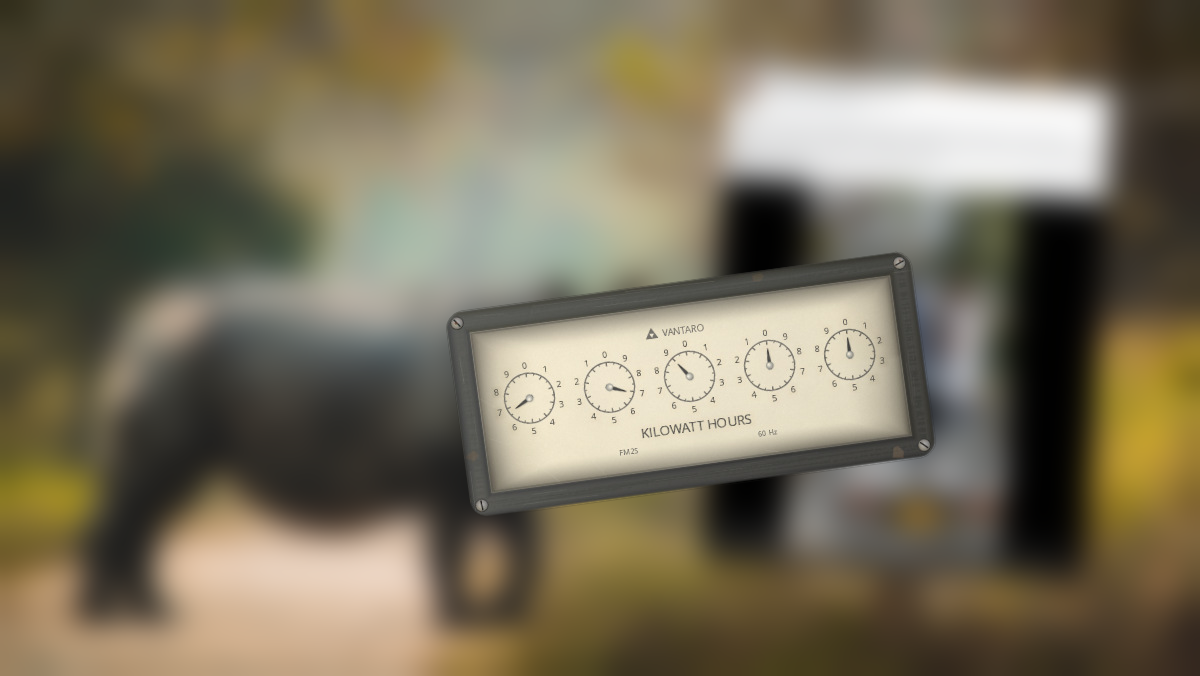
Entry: 66900 kWh
